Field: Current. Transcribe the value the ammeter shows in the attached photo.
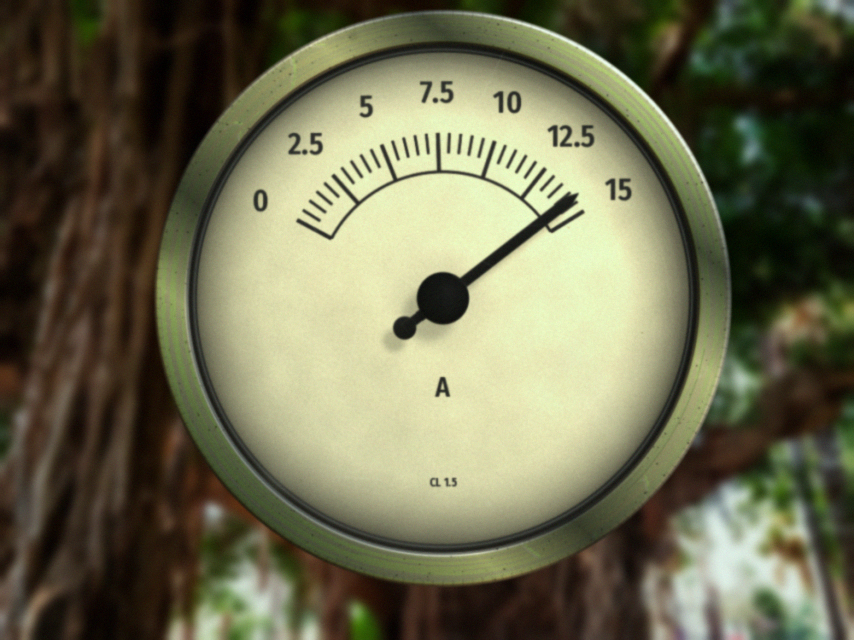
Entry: 14.25 A
